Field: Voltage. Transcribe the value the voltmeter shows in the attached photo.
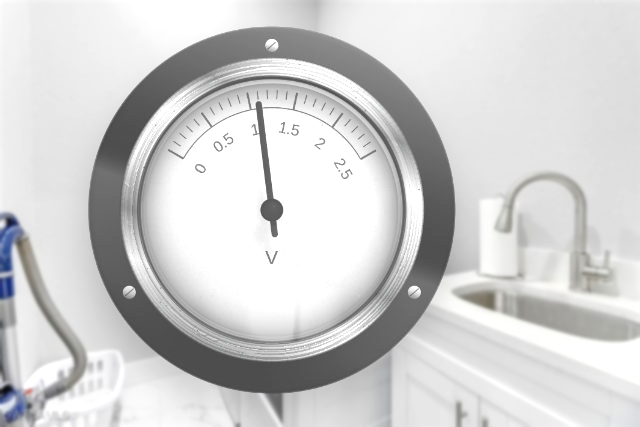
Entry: 1.1 V
